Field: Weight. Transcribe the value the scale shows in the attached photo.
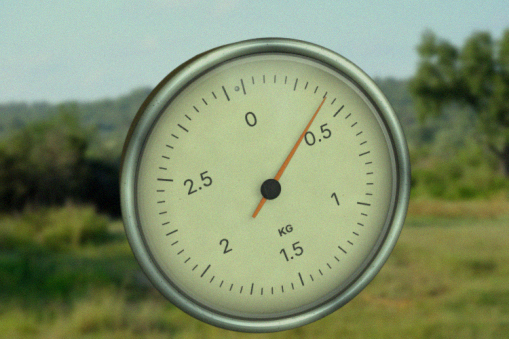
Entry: 0.4 kg
